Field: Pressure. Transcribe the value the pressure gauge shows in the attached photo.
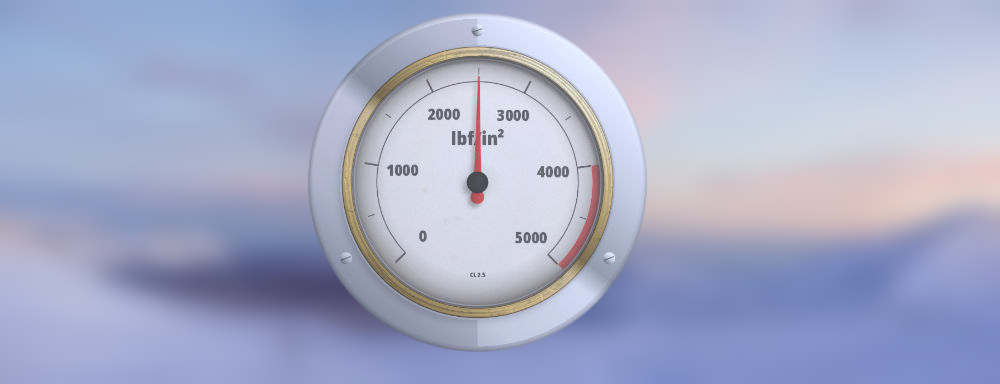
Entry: 2500 psi
